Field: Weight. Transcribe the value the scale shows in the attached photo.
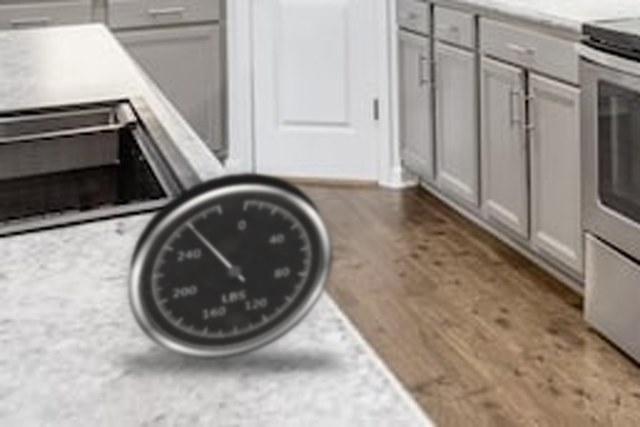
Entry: 260 lb
